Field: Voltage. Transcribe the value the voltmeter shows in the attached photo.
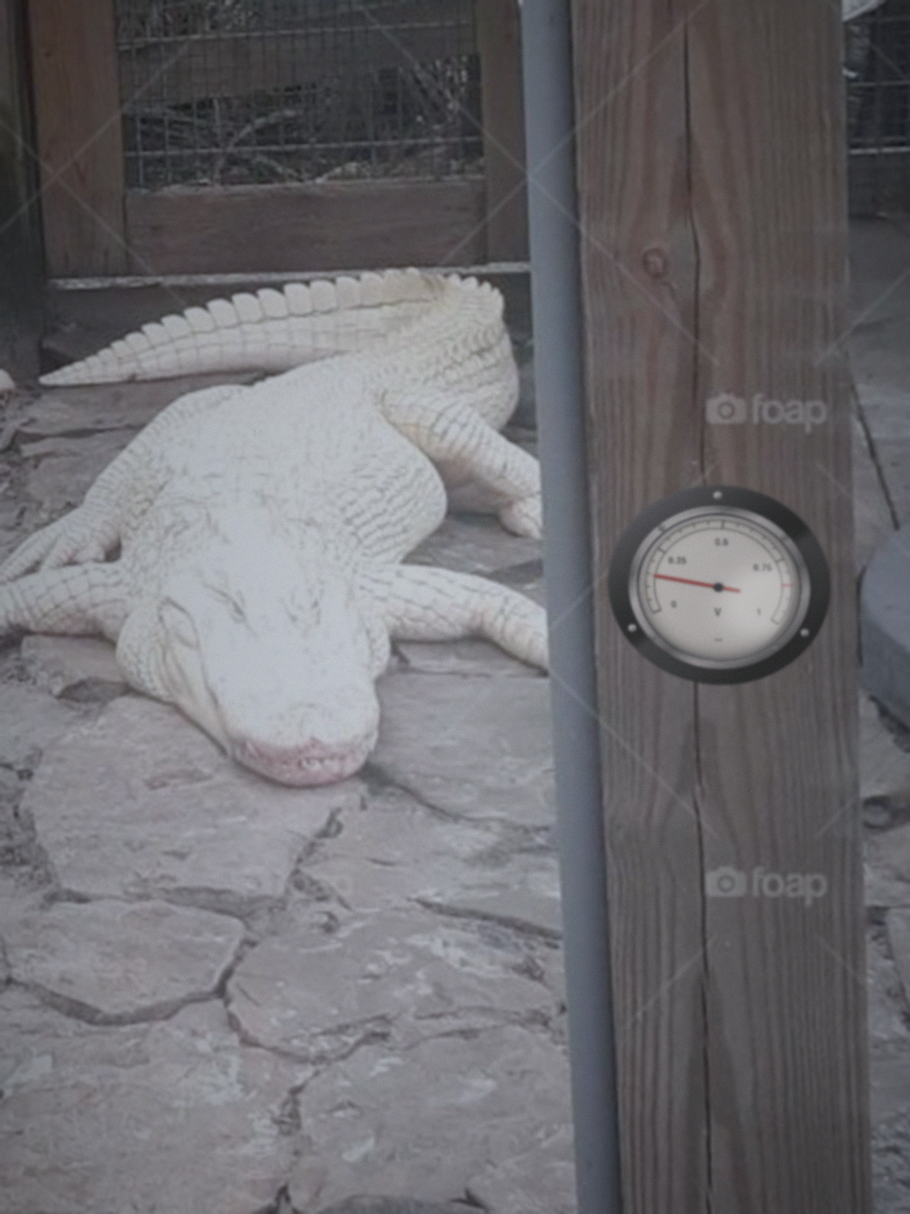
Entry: 0.15 V
